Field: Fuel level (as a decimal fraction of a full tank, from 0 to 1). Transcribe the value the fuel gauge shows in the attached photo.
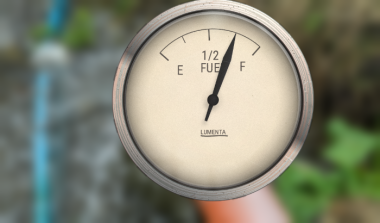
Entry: 0.75
